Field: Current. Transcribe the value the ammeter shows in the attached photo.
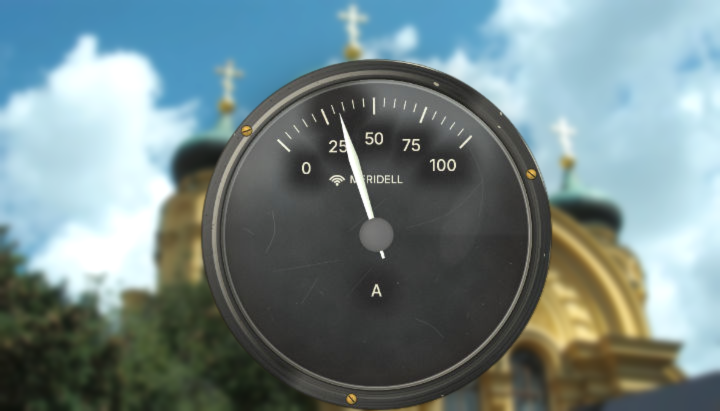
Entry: 32.5 A
